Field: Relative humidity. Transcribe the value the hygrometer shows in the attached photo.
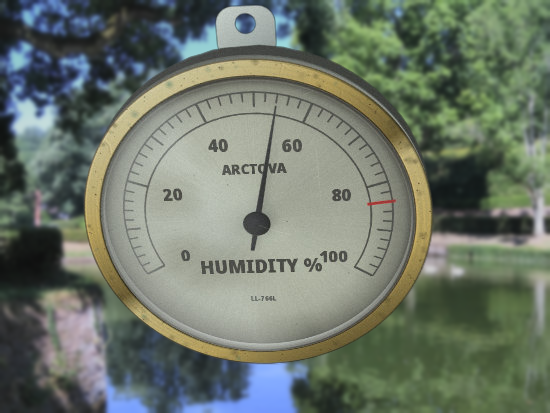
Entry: 54 %
